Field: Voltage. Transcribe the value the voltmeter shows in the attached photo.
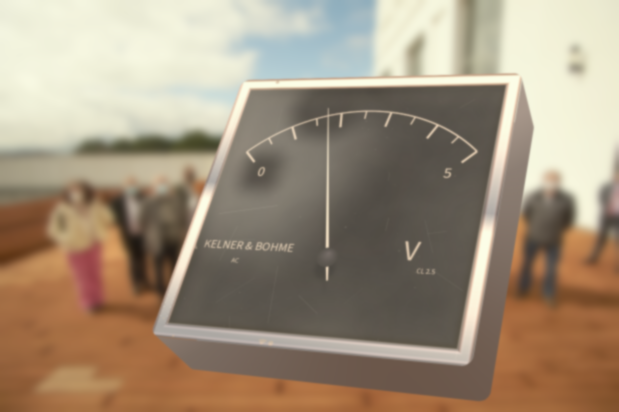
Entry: 1.75 V
